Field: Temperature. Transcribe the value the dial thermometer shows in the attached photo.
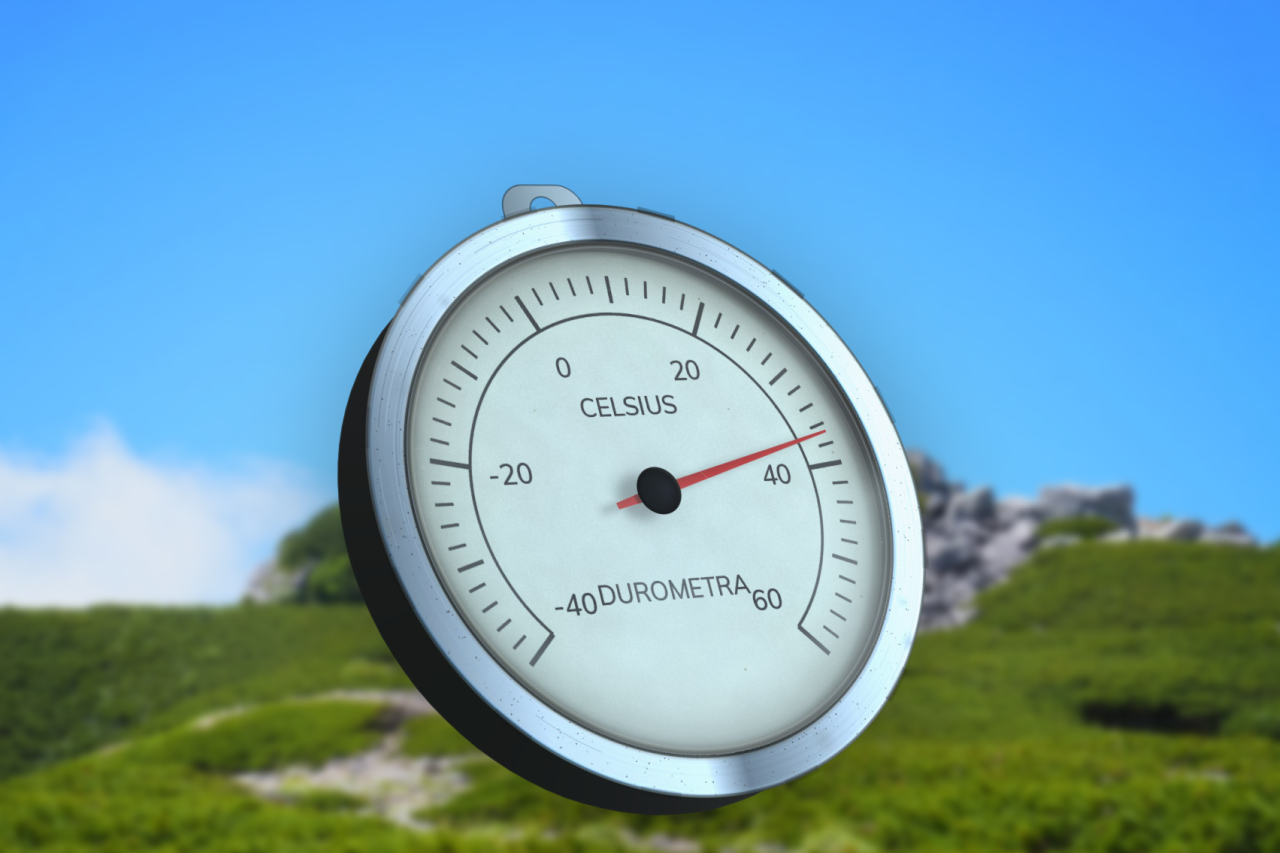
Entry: 37 °C
